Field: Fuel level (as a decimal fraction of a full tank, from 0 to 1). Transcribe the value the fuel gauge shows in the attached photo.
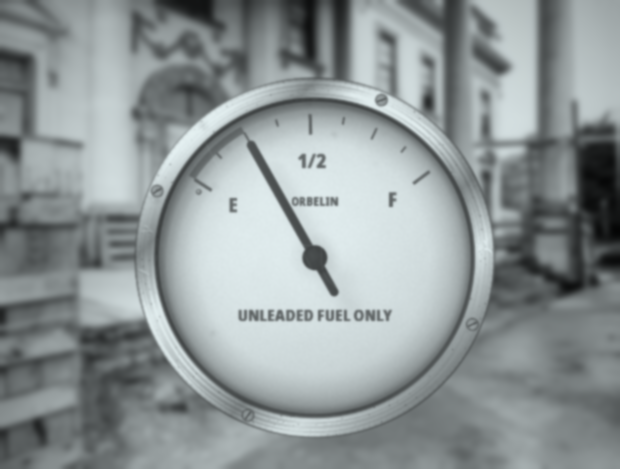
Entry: 0.25
